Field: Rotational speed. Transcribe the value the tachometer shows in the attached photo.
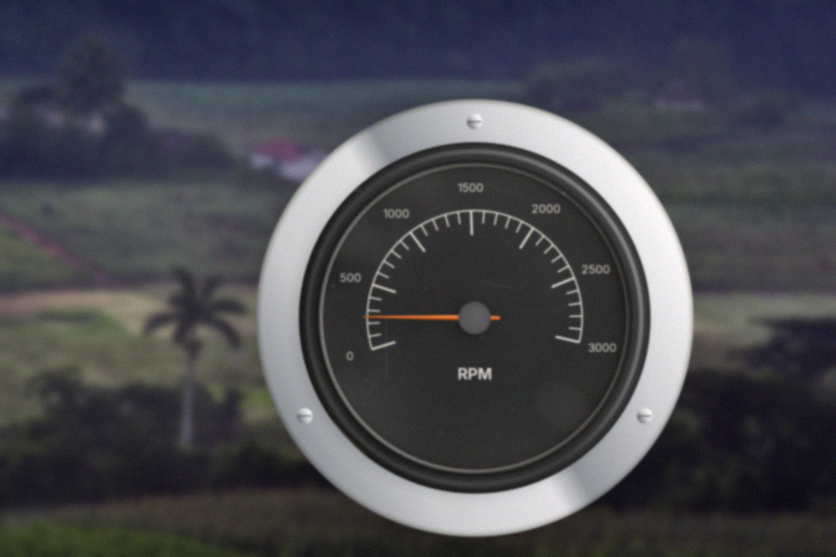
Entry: 250 rpm
